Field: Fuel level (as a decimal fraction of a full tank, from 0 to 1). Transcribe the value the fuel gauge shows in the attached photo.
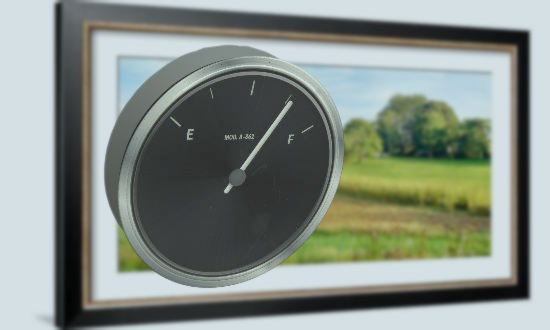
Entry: 0.75
